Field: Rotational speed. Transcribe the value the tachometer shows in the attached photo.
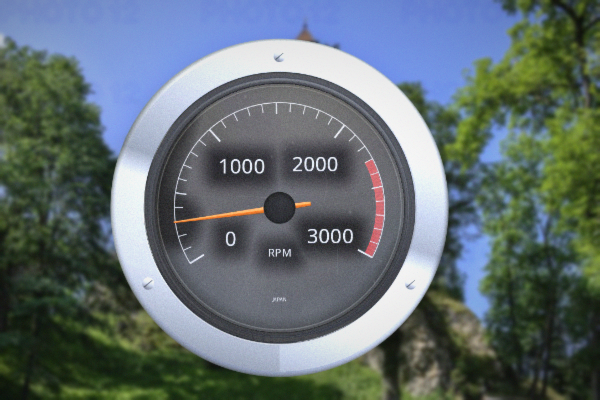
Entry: 300 rpm
